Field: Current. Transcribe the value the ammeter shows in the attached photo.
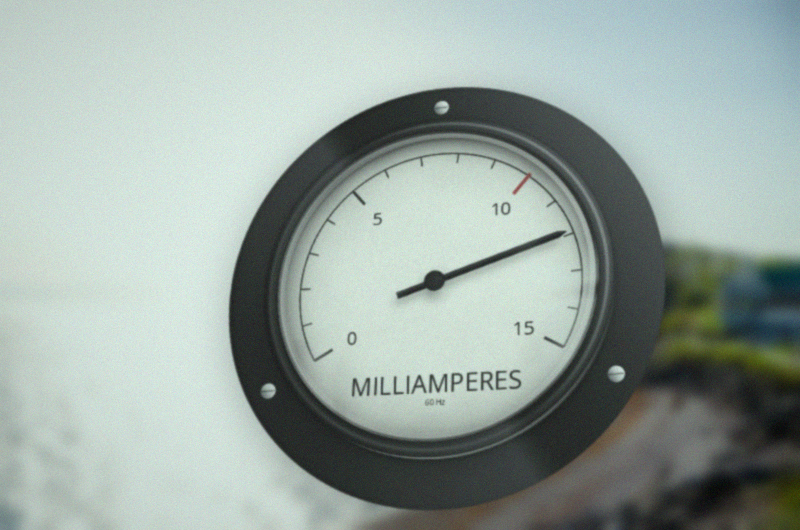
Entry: 12 mA
